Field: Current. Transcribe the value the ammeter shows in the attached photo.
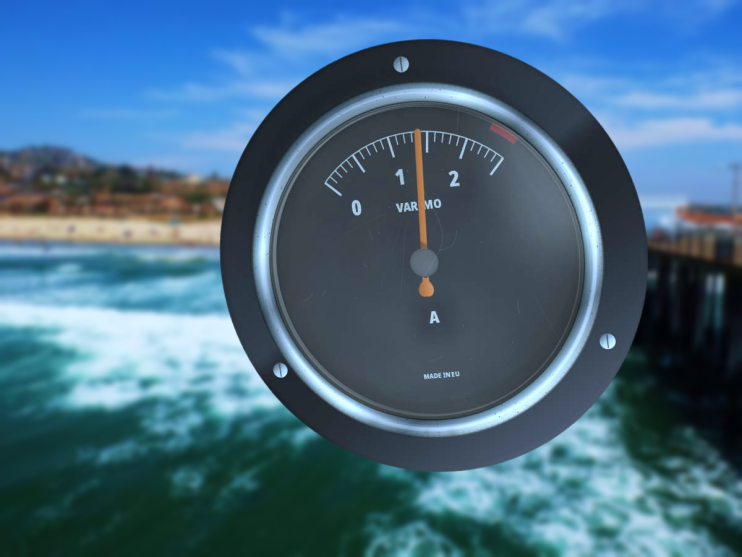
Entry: 1.4 A
